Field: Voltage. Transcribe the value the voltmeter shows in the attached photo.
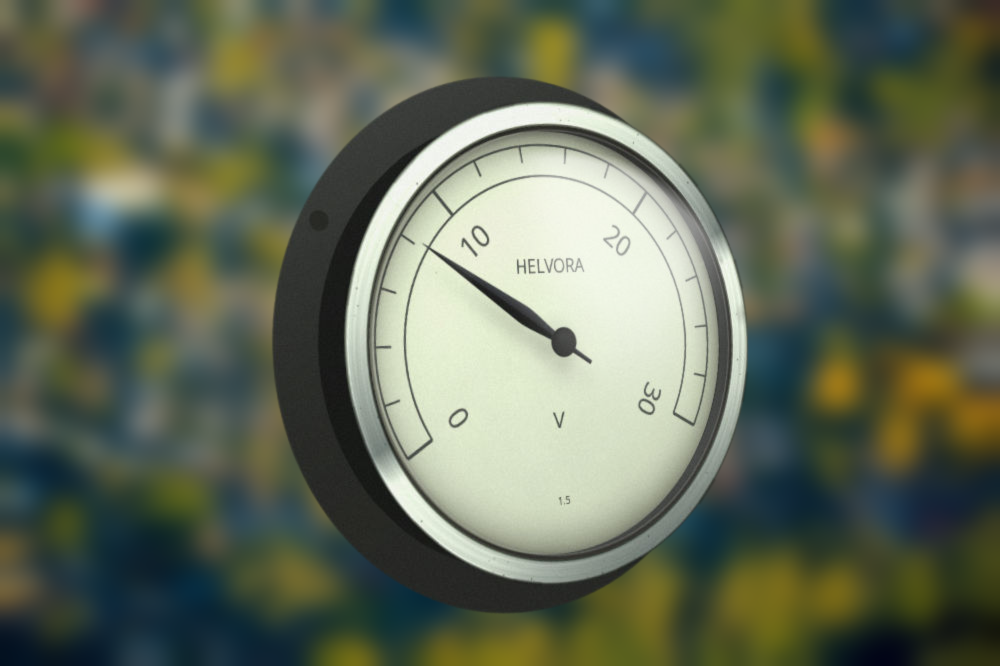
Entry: 8 V
